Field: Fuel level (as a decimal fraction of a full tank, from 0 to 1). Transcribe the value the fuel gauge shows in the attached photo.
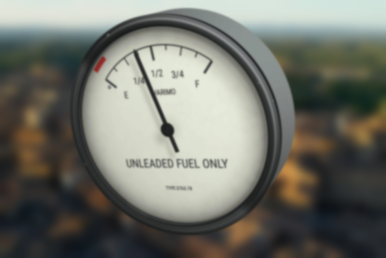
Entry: 0.375
